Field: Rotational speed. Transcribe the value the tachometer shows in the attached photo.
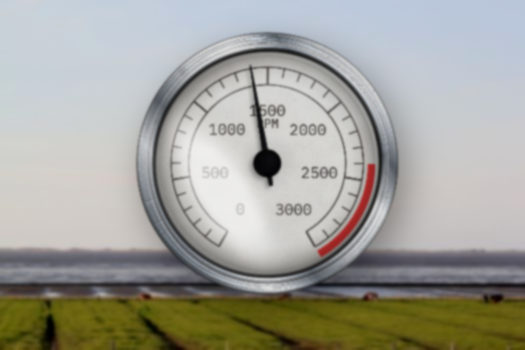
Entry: 1400 rpm
